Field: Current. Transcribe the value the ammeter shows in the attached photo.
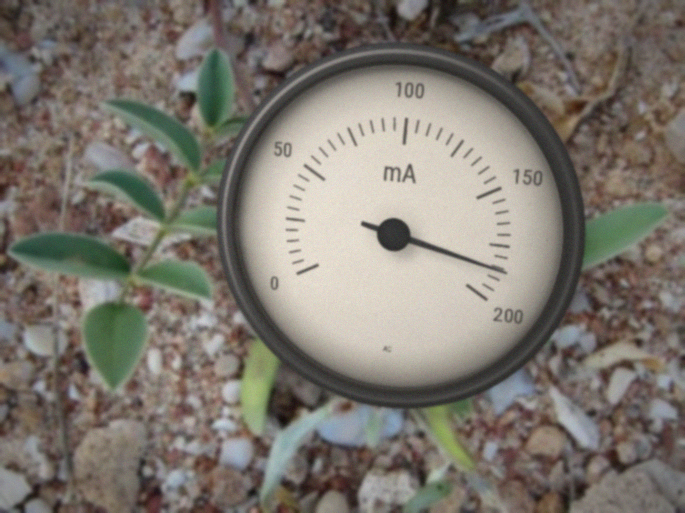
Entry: 185 mA
